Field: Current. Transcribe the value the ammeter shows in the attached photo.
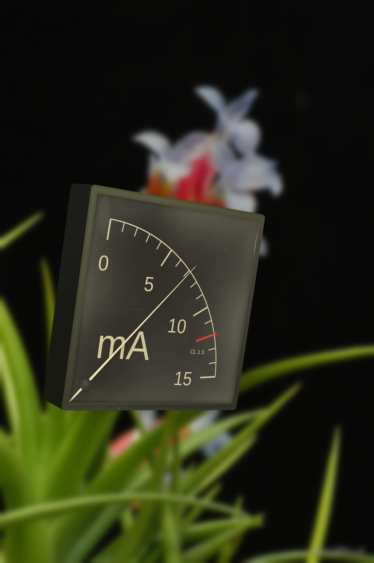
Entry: 7 mA
